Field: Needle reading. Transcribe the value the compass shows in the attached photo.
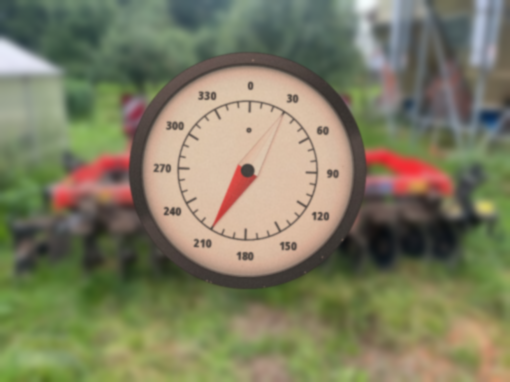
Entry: 210 °
